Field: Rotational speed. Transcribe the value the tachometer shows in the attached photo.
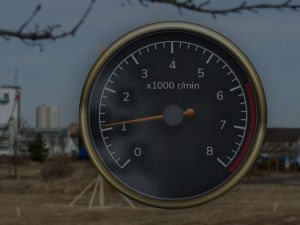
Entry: 1100 rpm
